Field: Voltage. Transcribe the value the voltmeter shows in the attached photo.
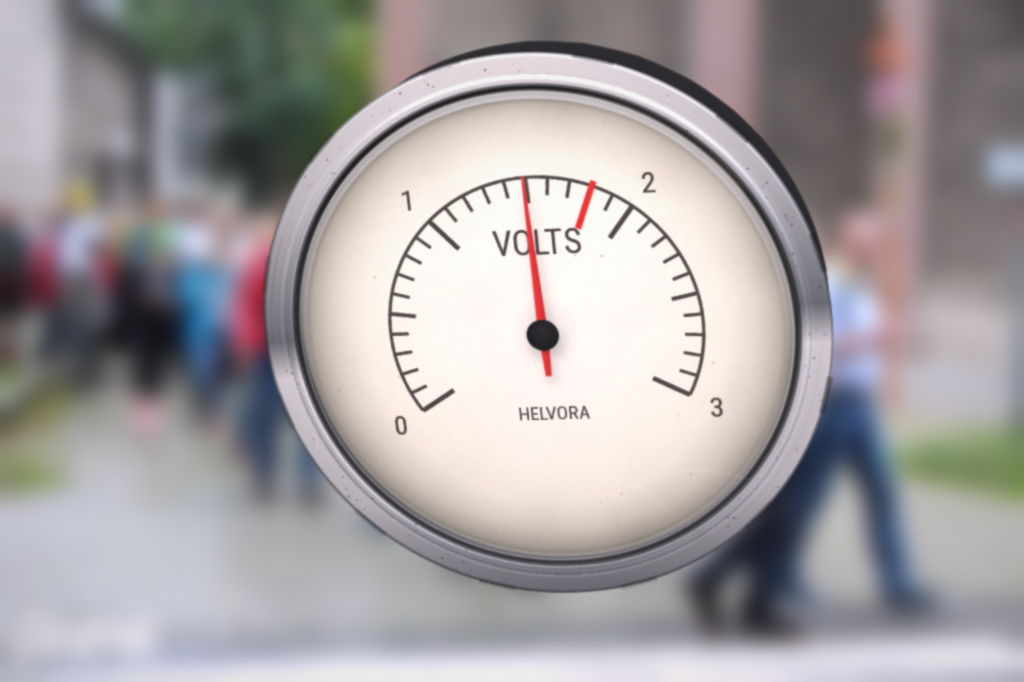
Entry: 1.5 V
